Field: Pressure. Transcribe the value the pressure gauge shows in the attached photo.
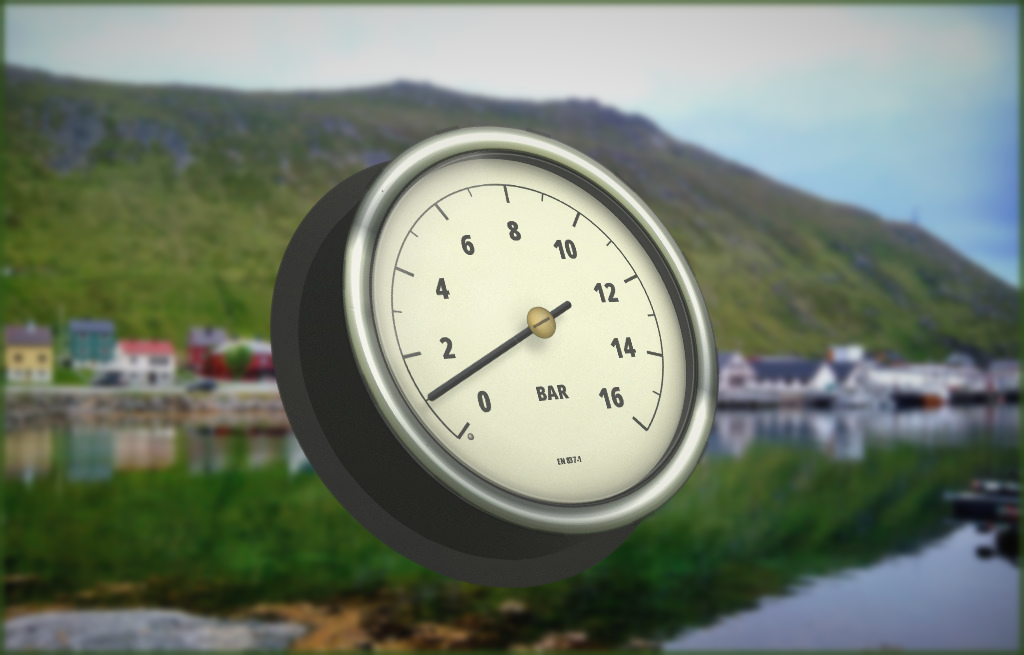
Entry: 1 bar
